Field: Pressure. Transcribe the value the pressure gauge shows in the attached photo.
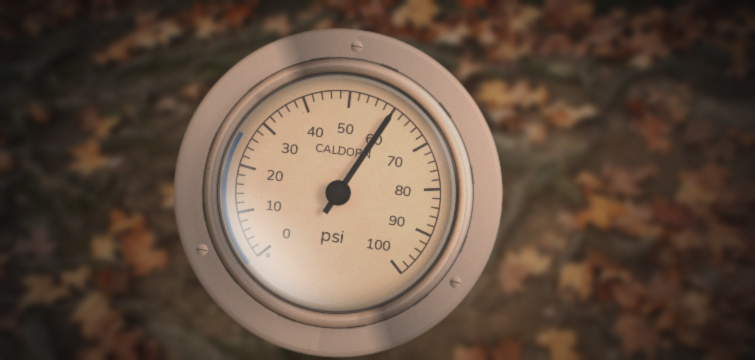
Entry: 60 psi
